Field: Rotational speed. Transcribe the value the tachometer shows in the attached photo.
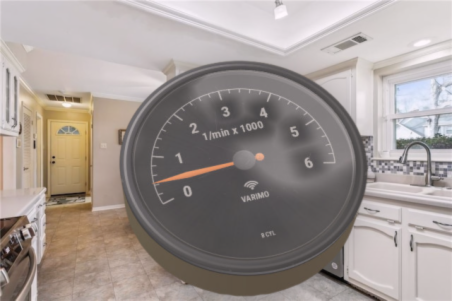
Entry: 400 rpm
